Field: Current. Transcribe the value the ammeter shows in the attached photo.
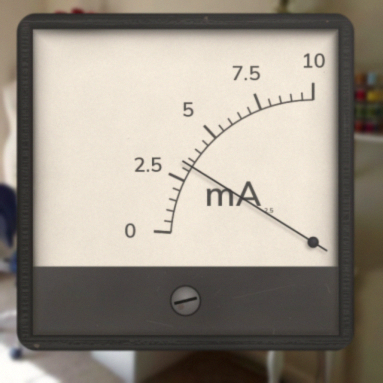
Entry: 3.25 mA
